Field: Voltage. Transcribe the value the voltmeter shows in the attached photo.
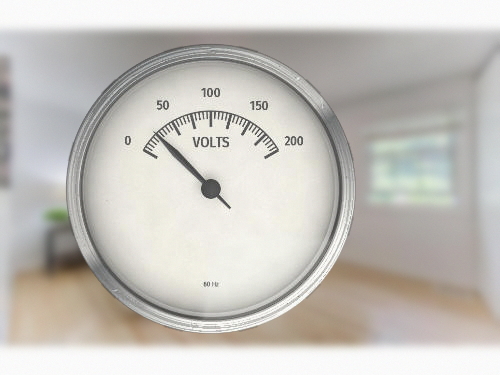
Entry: 25 V
